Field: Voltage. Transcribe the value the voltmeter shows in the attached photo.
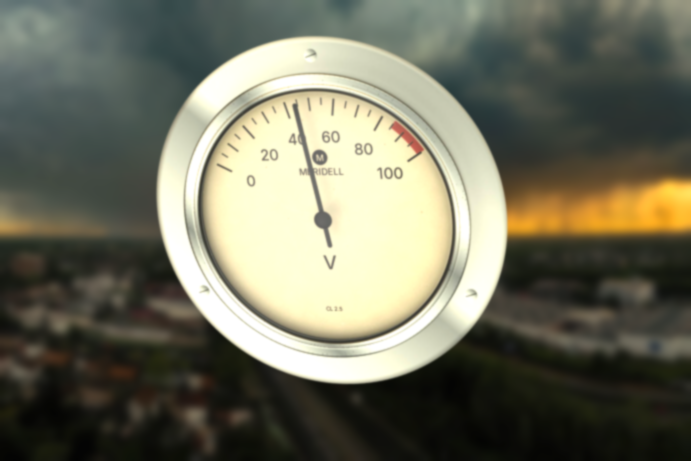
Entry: 45 V
